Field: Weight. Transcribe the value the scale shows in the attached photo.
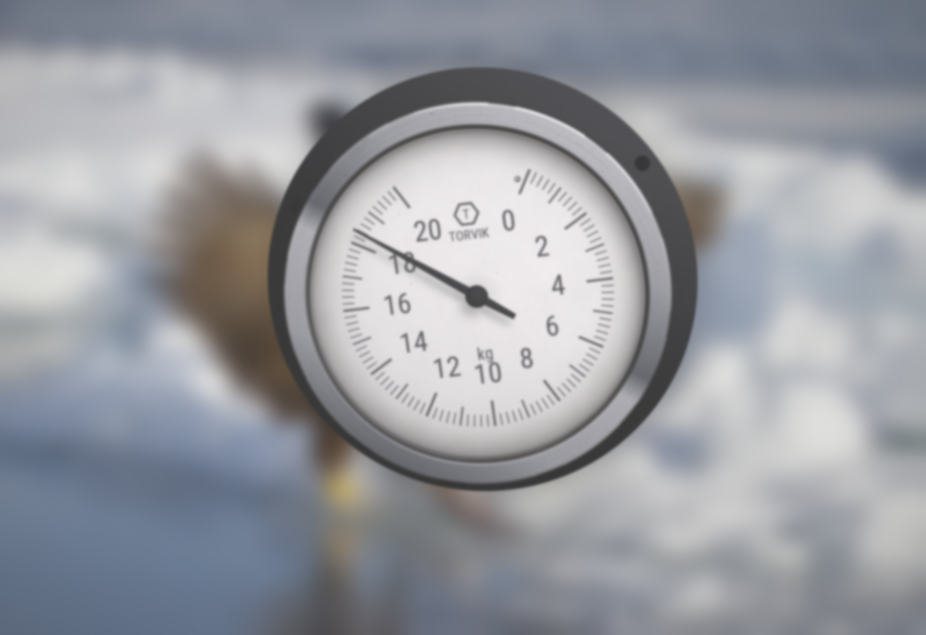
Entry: 18.4 kg
